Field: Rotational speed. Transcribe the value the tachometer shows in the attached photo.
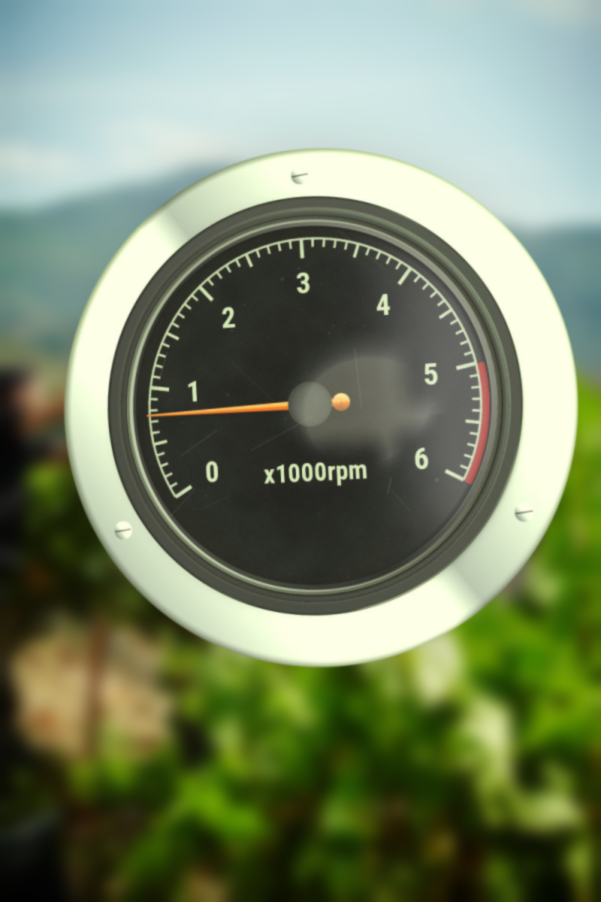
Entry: 750 rpm
